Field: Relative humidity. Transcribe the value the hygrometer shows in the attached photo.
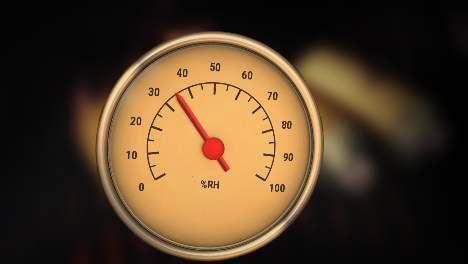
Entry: 35 %
